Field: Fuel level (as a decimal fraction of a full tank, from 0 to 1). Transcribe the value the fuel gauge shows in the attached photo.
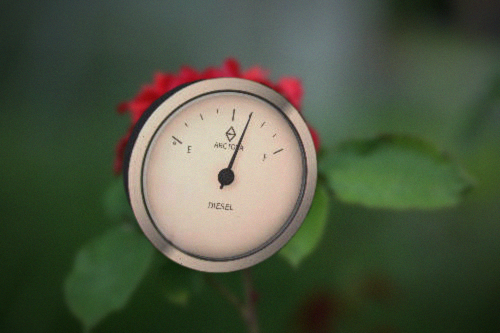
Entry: 0.625
